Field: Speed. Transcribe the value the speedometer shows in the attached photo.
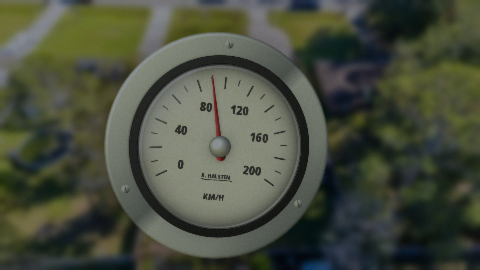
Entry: 90 km/h
